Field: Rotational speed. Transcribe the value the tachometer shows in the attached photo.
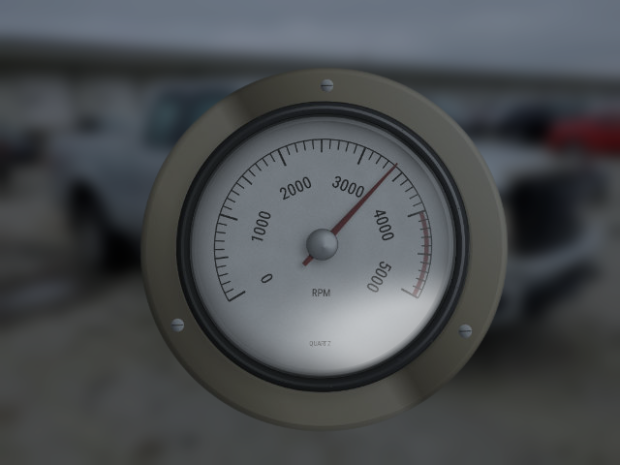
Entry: 3400 rpm
